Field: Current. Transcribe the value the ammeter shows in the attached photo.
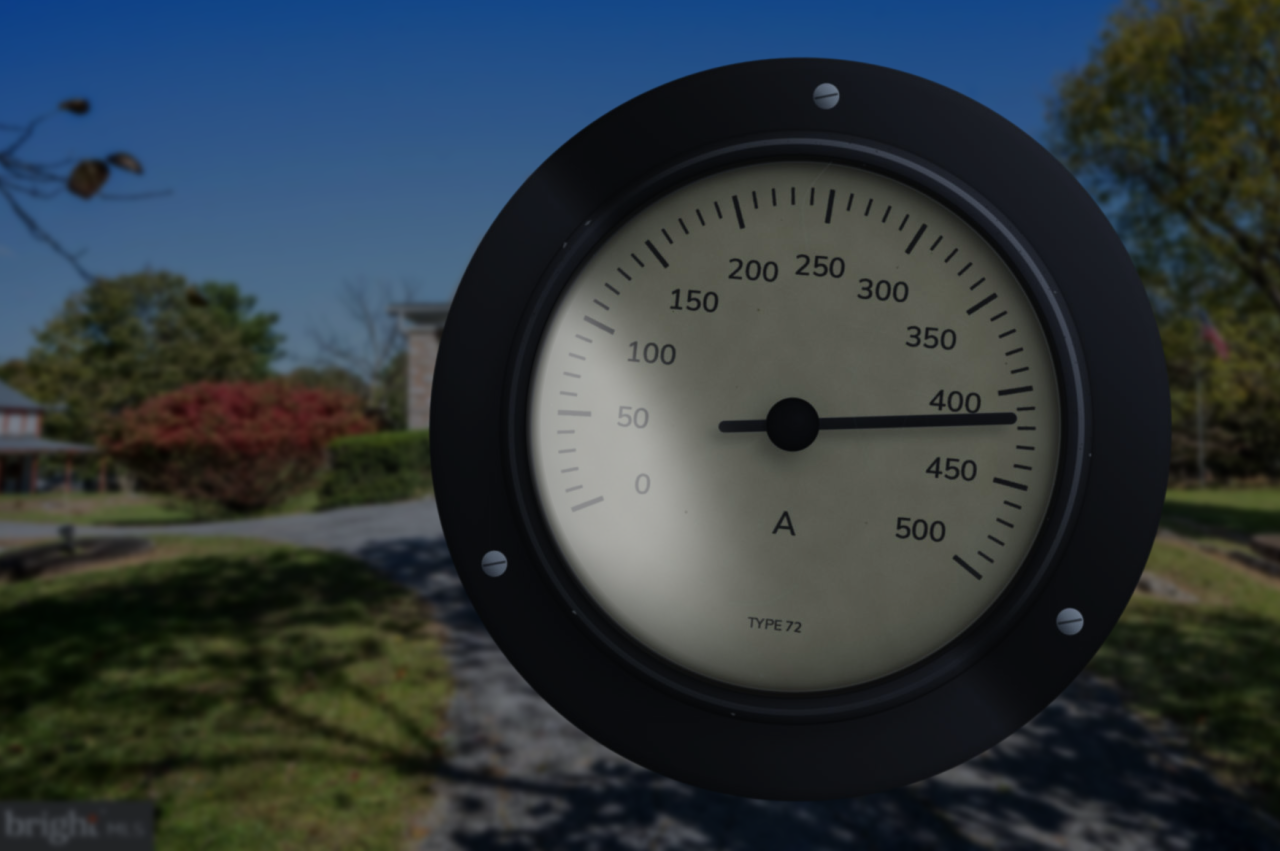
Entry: 415 A
